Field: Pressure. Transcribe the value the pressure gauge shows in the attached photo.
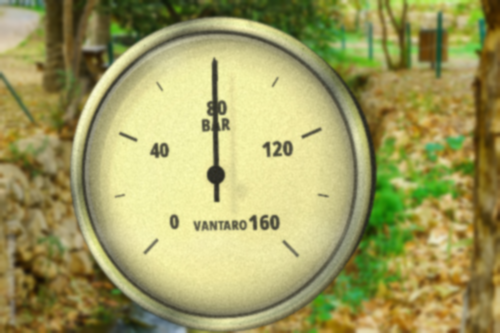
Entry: 80 bar
